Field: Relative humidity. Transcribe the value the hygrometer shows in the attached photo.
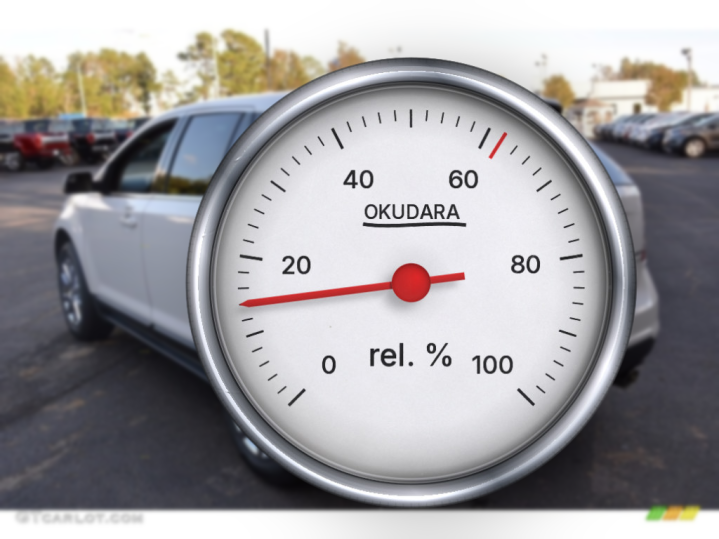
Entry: 14 %
